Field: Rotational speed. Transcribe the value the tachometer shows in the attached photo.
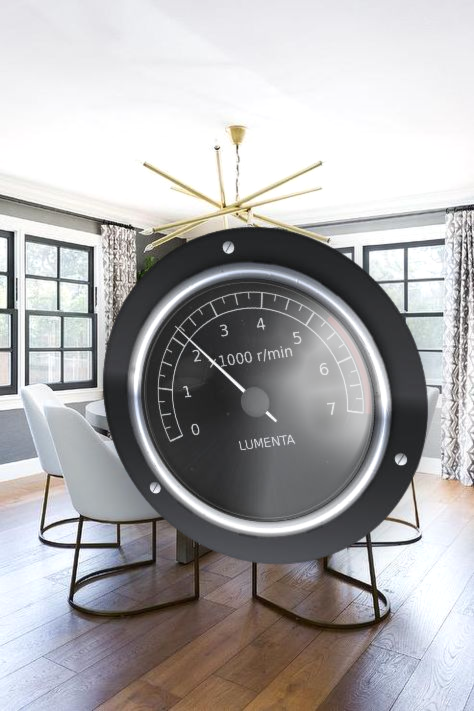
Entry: 2250 rpm
